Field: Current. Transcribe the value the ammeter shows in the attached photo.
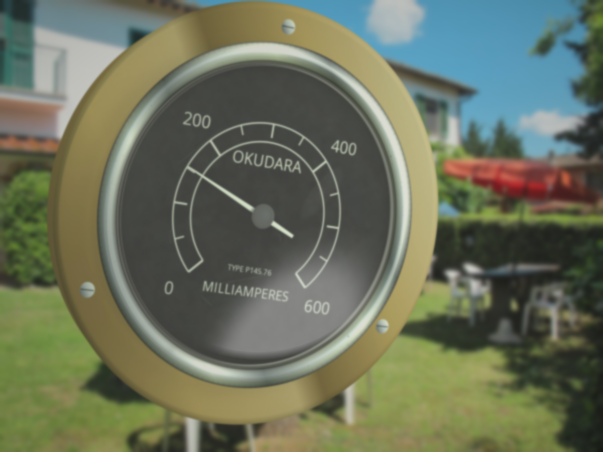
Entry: 150 mA
